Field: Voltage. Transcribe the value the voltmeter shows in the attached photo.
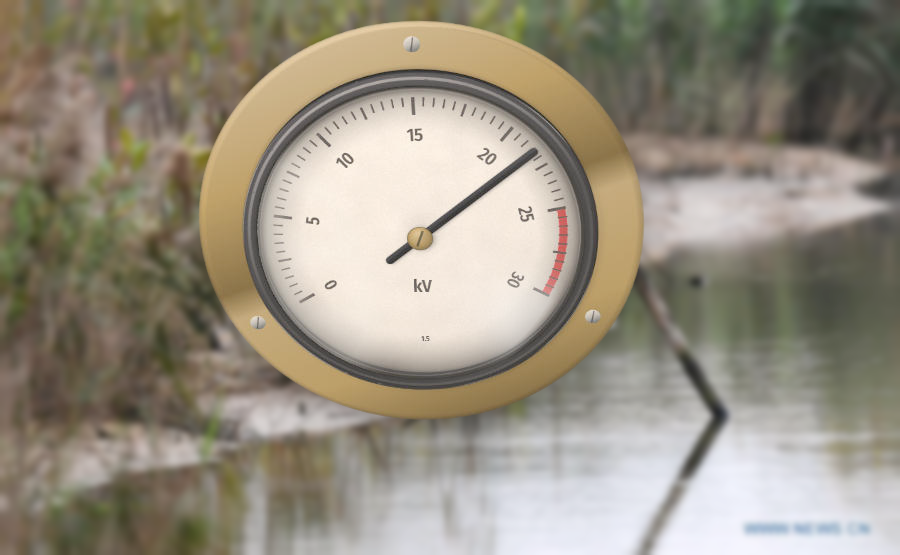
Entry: 21.5 kV
